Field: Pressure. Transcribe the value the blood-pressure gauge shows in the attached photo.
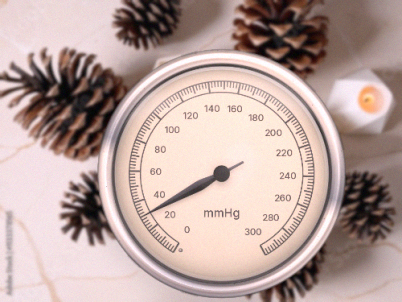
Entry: 30 mmHg
